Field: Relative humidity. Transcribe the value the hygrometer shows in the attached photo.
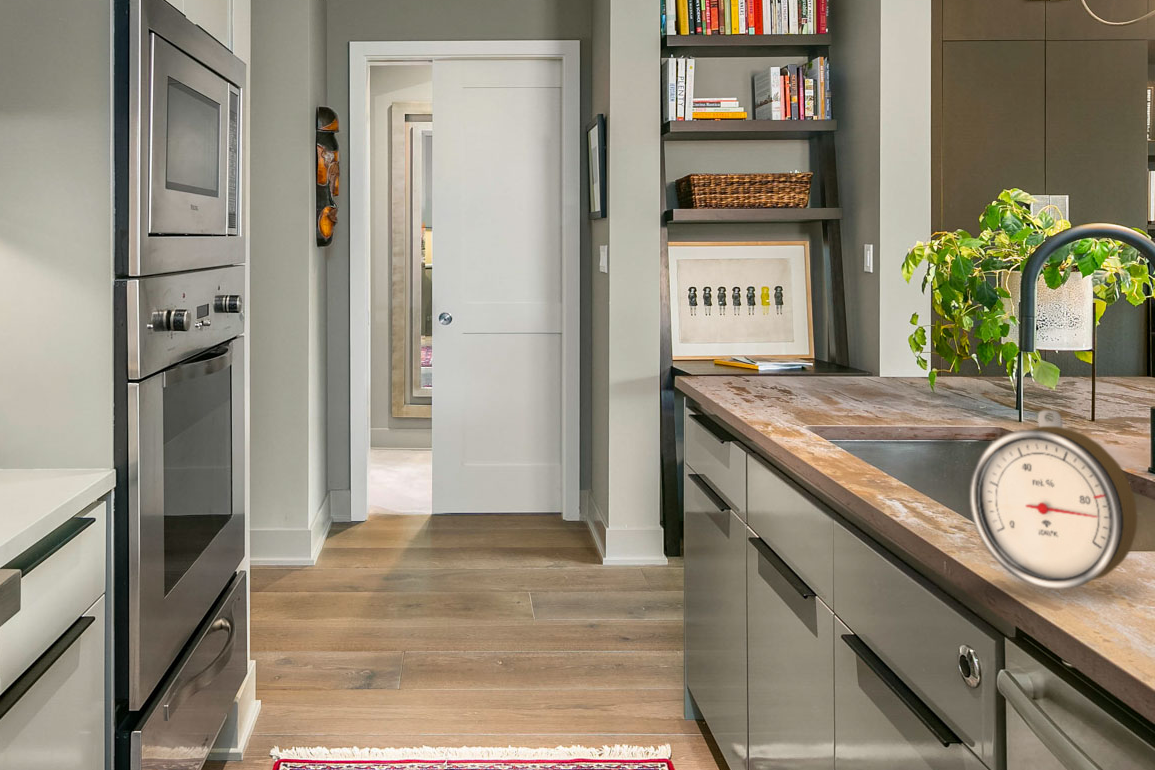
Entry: 88 %
